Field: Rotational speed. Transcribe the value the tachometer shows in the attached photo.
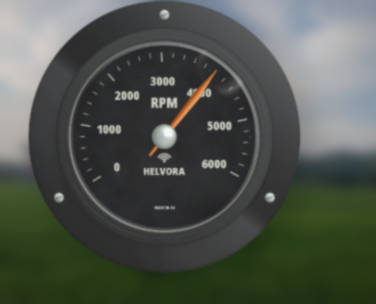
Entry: 4000 rpm
